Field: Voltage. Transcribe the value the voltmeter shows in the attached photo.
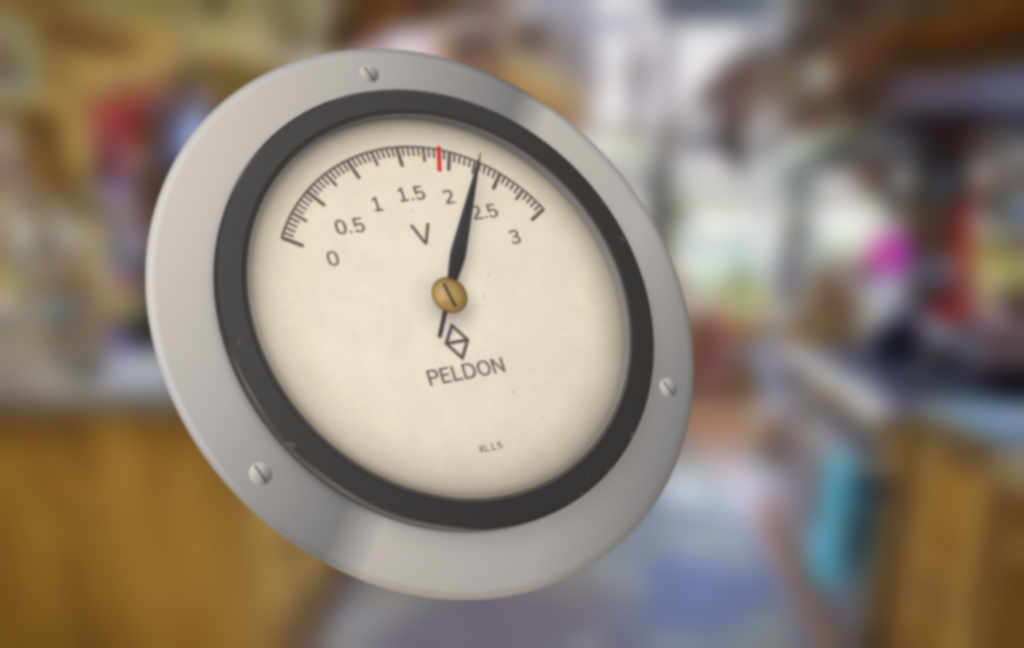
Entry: 2.25 V
